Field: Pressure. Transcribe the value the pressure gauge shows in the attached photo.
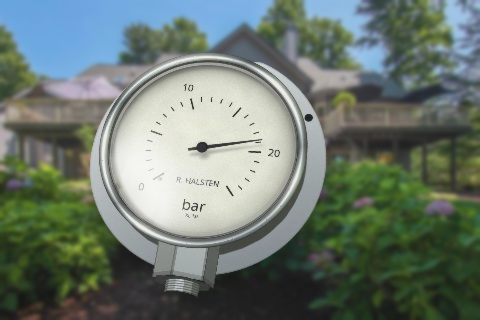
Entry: 19 bar
